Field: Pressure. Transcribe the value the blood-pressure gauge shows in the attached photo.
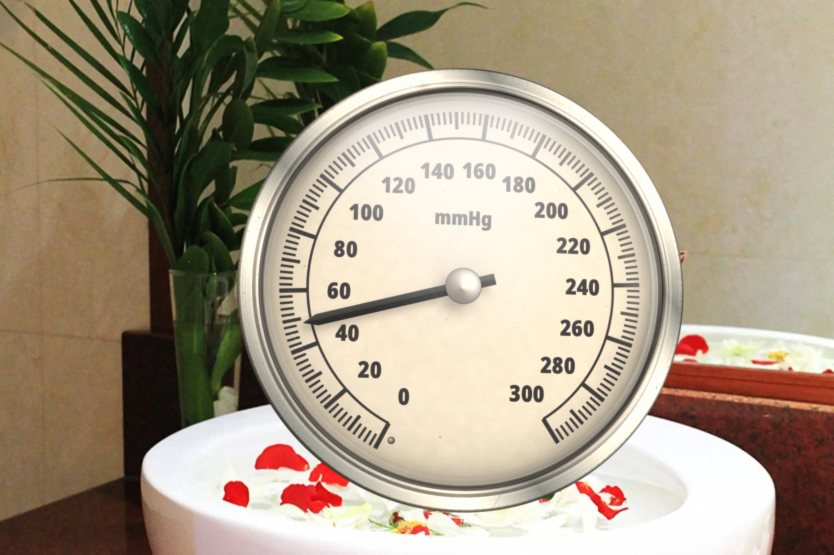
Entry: 48 mmHg
